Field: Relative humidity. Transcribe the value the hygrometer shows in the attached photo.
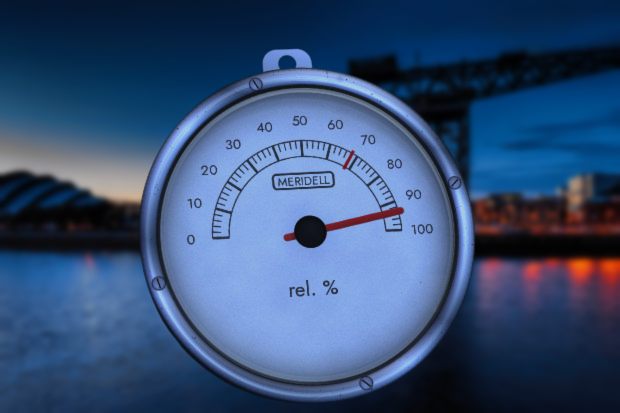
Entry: 94 %
